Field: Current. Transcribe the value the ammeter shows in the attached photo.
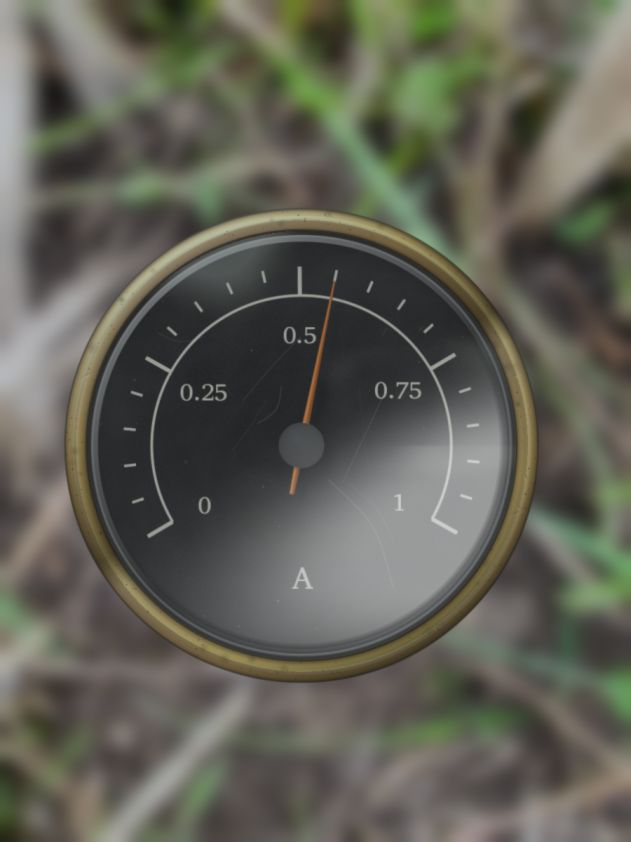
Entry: 0.55 A
